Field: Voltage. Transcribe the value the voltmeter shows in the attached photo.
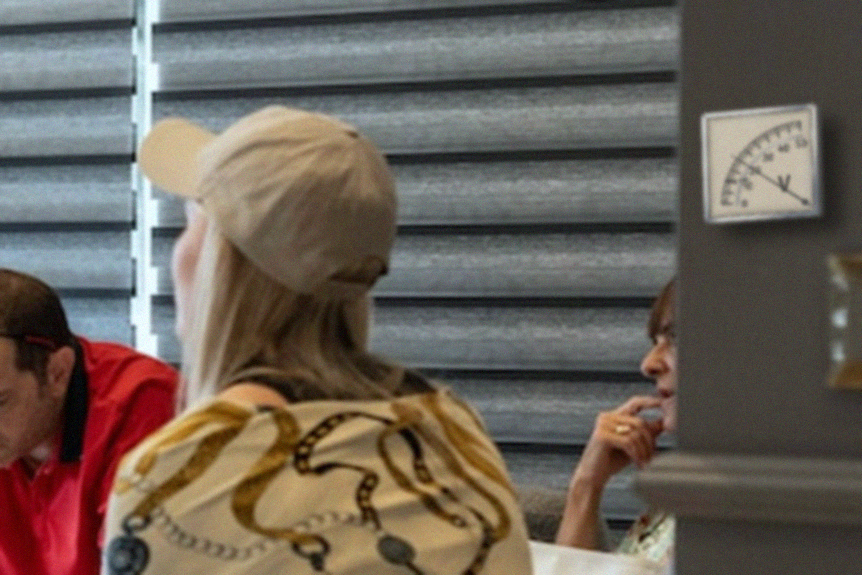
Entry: 20 V
